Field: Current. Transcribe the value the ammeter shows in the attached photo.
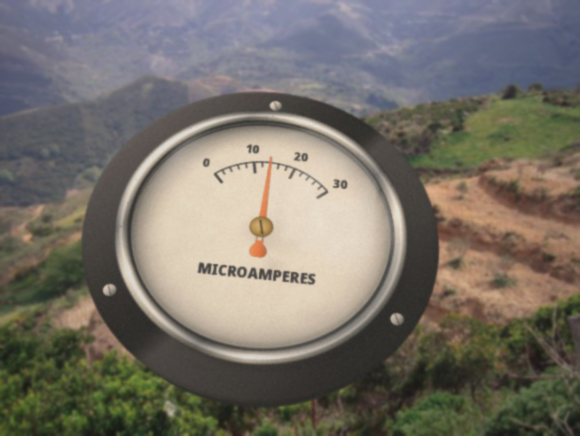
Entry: 14 µA
